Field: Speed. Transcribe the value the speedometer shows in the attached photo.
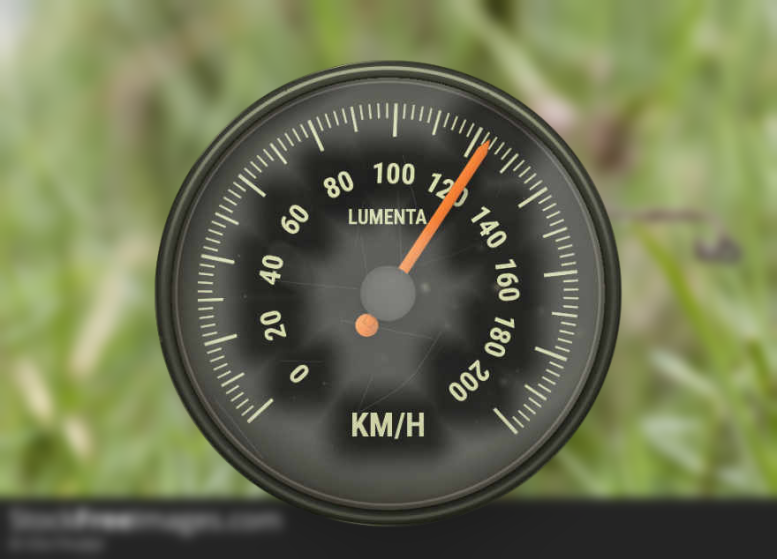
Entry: 123 km/h
